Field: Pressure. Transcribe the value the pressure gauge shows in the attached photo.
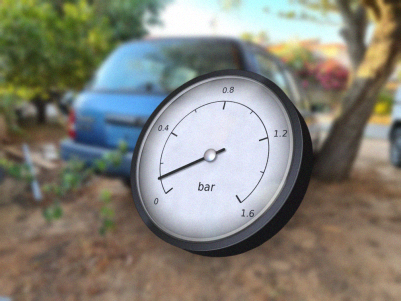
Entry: 0.1 bar
